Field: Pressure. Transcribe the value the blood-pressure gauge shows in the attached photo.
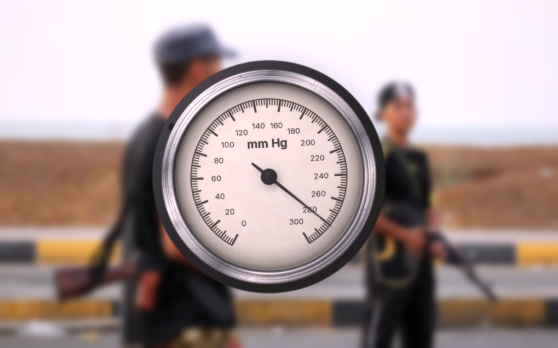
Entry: 280 mmHg
